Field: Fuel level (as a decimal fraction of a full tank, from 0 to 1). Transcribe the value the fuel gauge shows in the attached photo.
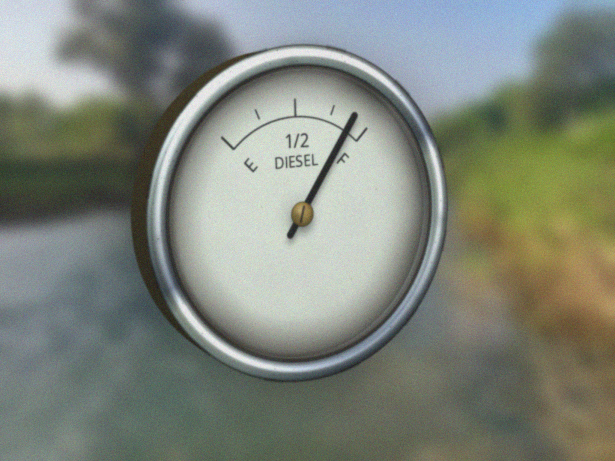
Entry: 0.875
